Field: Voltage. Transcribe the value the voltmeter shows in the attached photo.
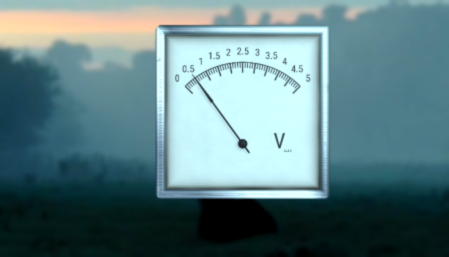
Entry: 0.5 V
